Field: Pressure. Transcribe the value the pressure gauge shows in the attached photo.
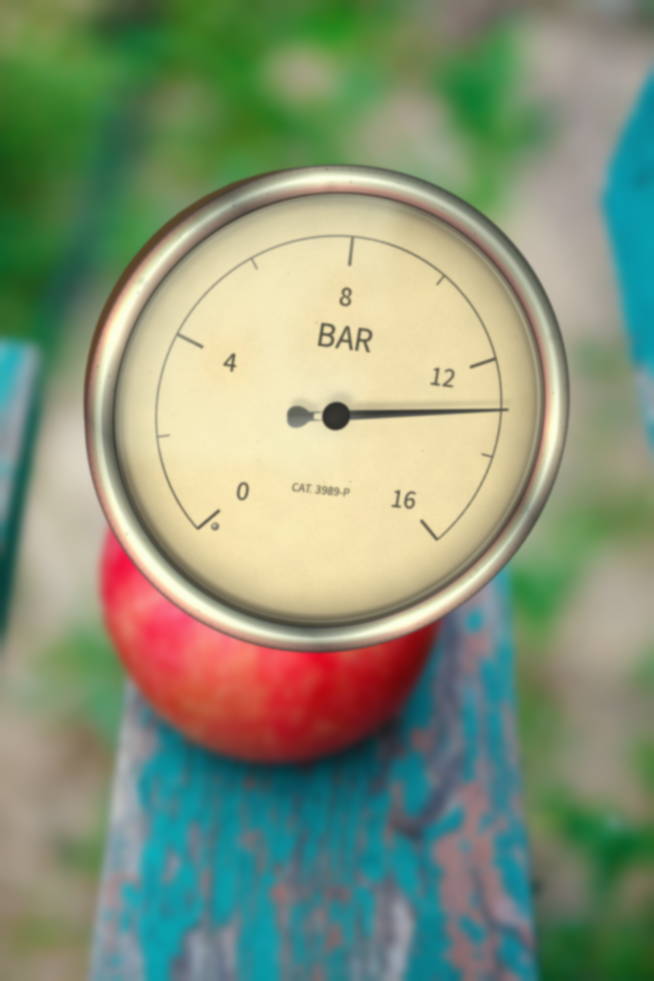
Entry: 13 bar
